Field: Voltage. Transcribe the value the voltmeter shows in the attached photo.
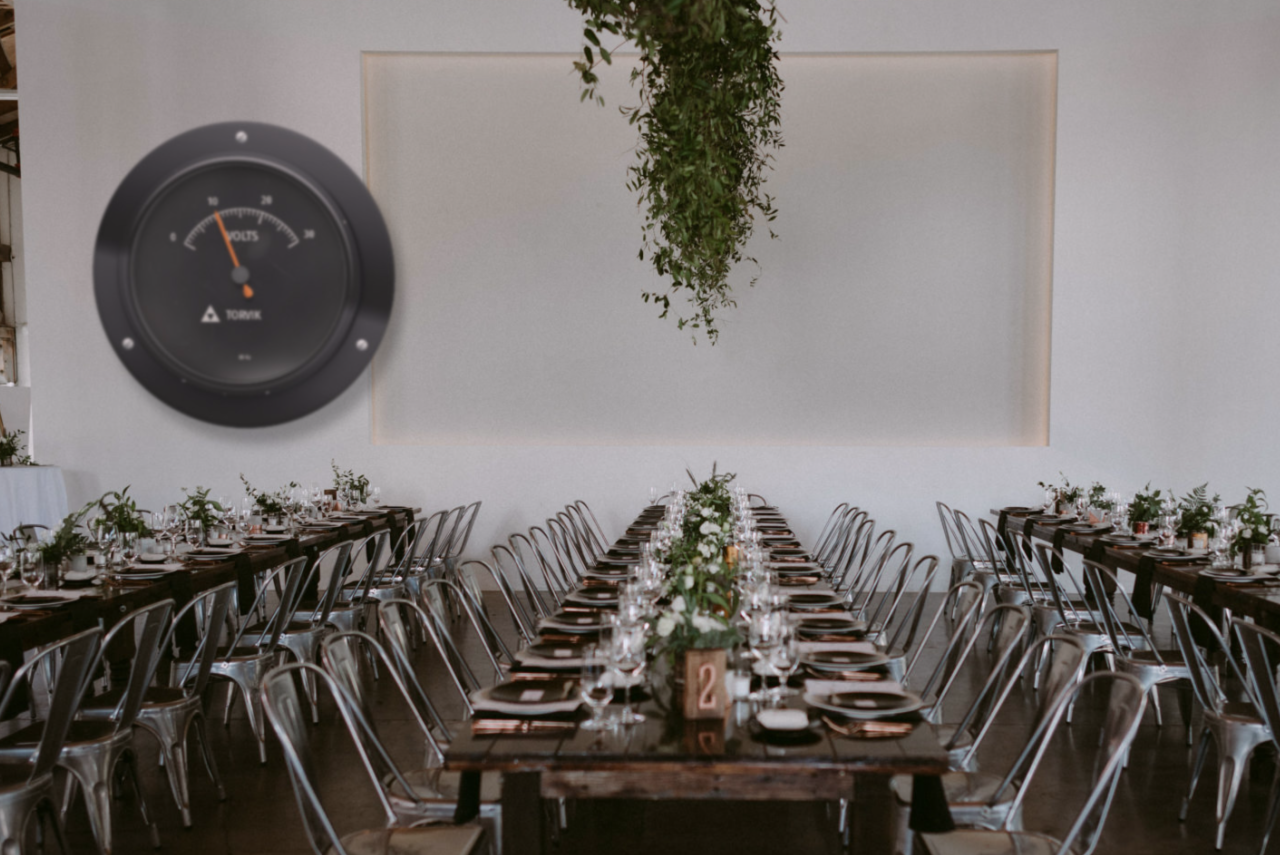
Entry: 10 V
